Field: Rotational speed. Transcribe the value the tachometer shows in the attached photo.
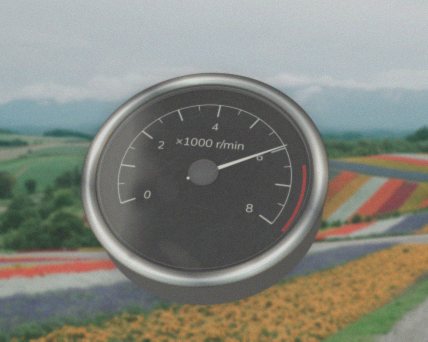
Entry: 6000 rpm
